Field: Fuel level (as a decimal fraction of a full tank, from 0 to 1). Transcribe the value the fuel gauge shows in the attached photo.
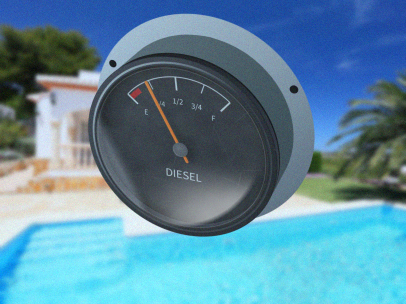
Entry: 0.25
